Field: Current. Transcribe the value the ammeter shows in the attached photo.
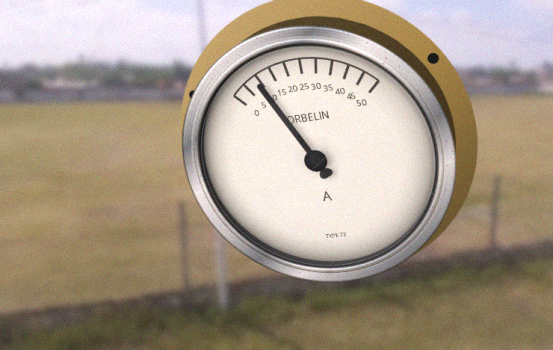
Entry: 10 A
